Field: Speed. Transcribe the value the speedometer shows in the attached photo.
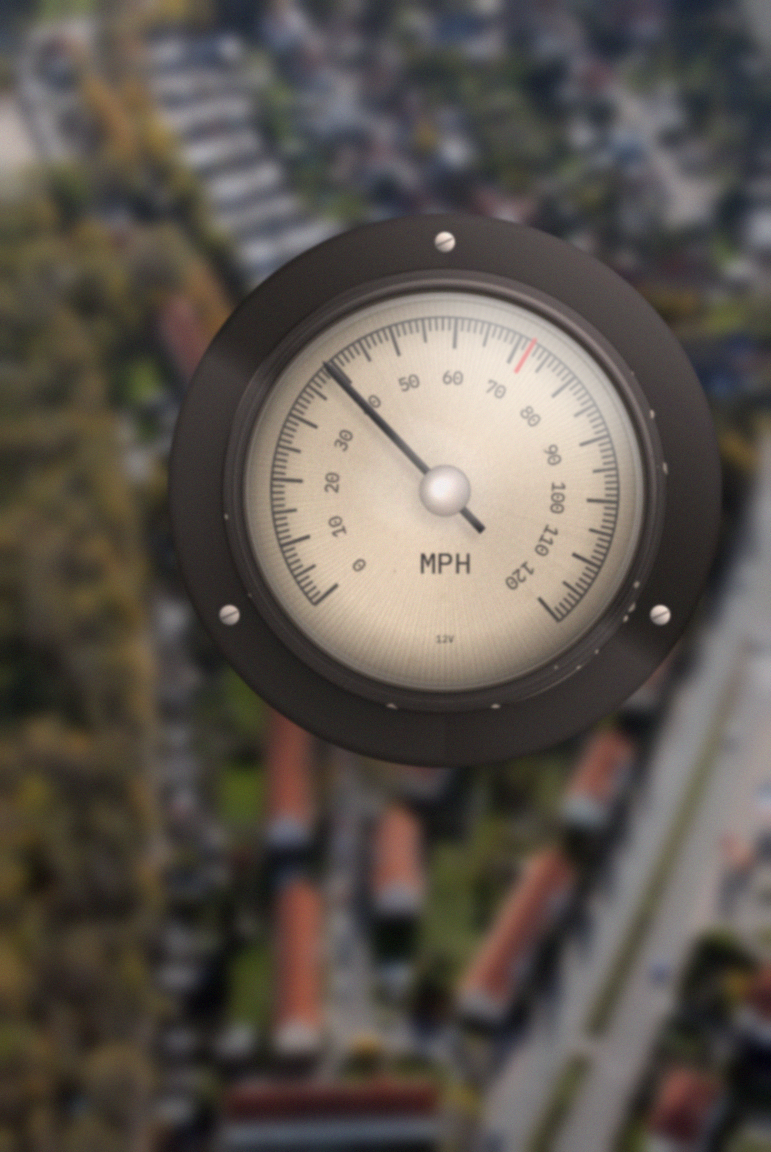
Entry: 39 mph
